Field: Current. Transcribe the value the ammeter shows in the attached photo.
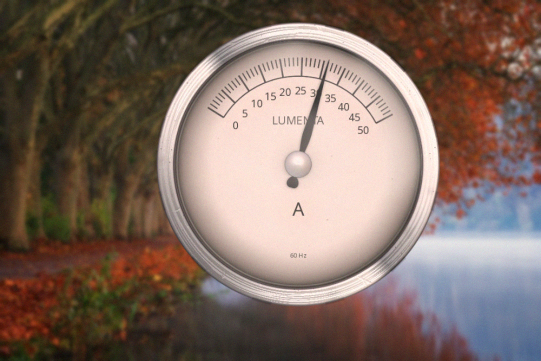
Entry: 31 A
